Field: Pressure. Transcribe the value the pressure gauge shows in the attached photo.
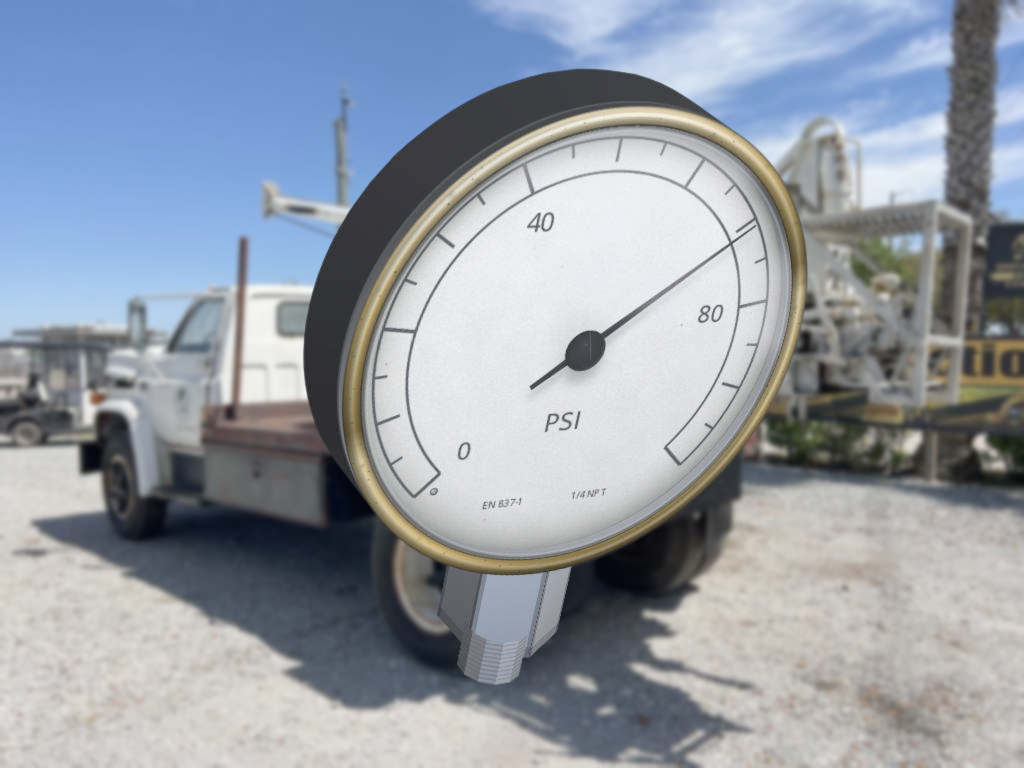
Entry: 70 psi
